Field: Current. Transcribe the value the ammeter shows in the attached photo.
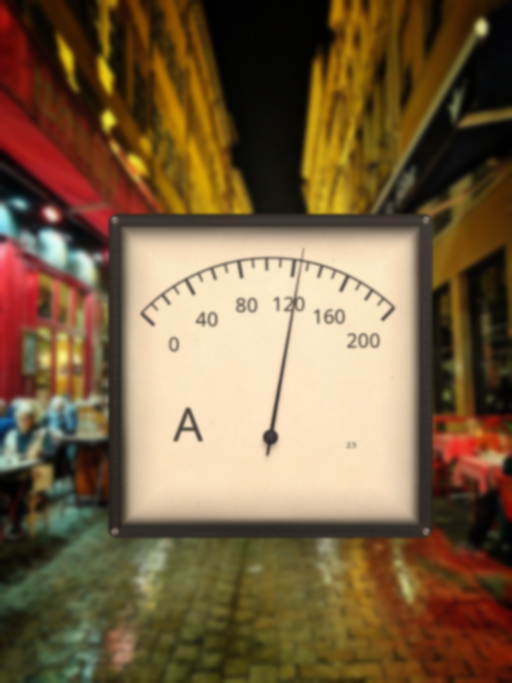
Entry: 125 A
